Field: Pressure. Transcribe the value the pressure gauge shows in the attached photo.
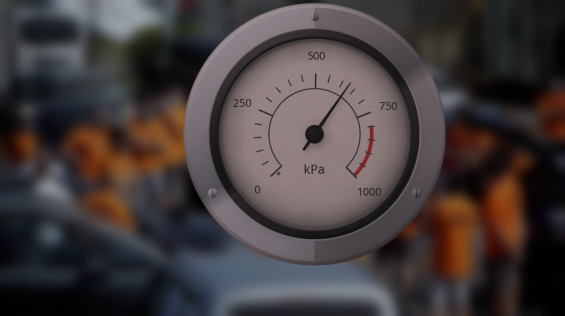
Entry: 625 kPa
